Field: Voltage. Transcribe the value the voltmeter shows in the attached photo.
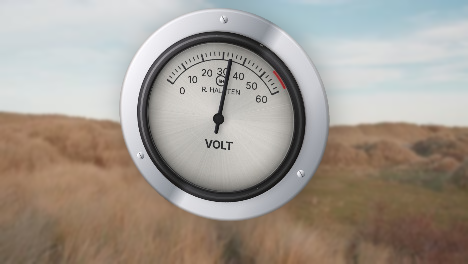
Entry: 34 V
